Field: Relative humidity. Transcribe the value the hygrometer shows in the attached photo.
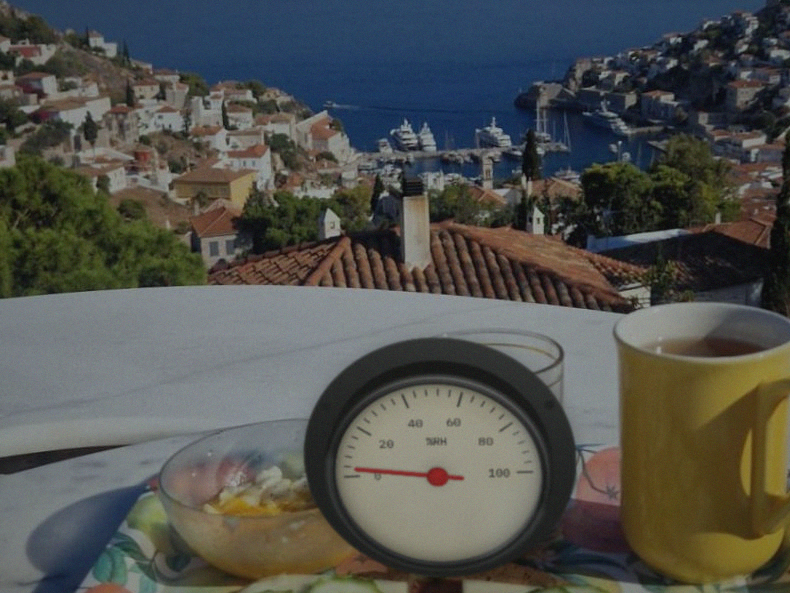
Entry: 4 %
